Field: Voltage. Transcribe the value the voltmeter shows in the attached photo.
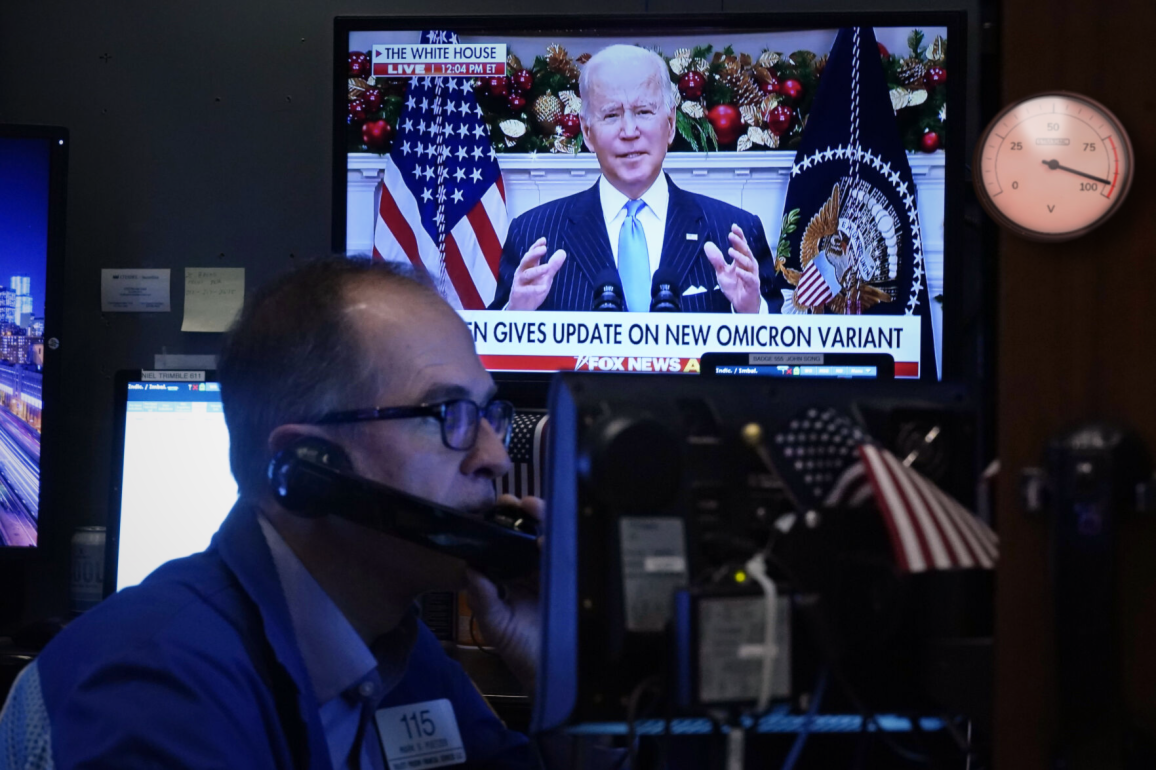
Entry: 95 V
